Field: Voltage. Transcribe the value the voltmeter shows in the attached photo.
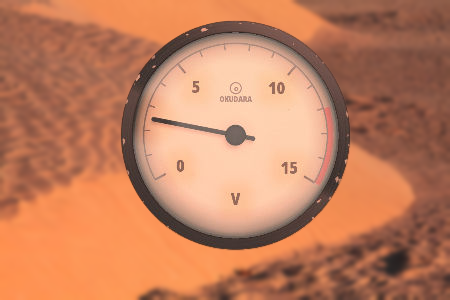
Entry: 2.5 V
